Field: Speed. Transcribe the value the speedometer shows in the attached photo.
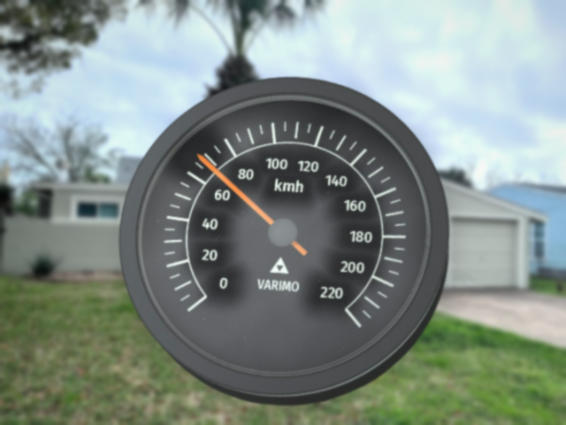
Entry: 67.5 km/h
